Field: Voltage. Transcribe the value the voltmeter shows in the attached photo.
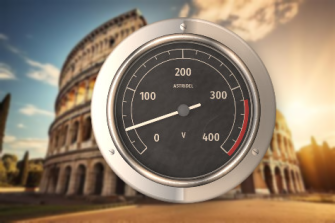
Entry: 40 V
